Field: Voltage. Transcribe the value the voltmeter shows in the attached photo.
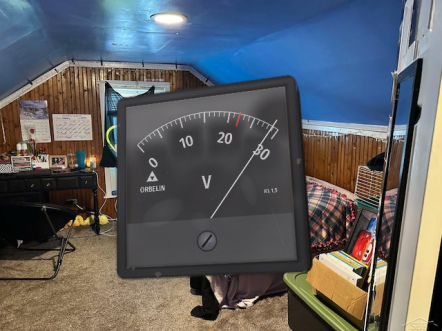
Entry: 29 V
